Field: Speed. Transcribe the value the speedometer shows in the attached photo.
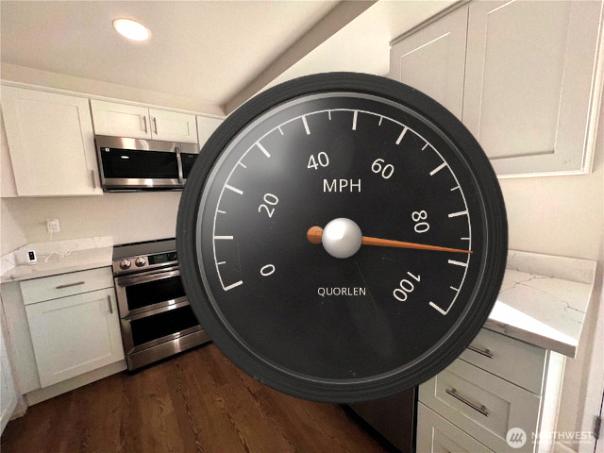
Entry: 87.5 mph
